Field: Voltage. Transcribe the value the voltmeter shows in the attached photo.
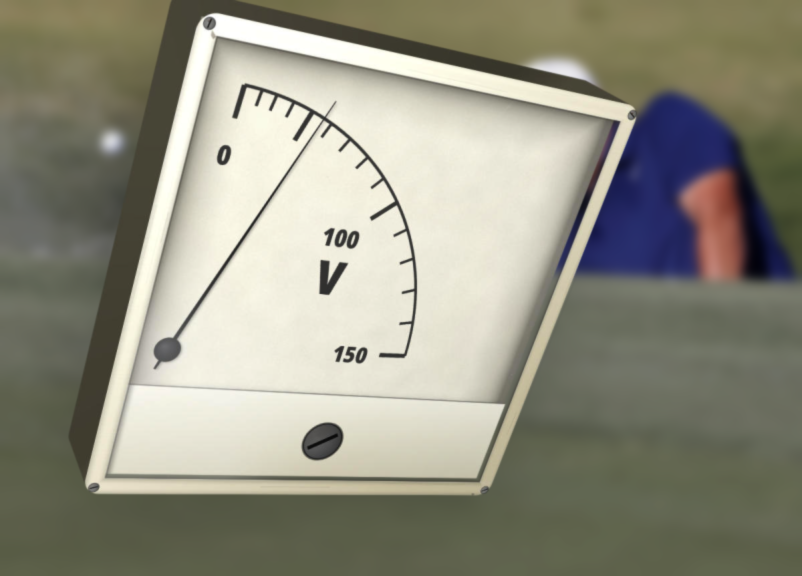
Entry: 55 V
